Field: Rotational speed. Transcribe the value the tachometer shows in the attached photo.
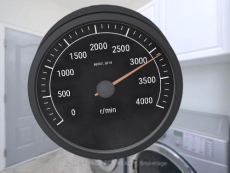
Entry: 3100 rpm
